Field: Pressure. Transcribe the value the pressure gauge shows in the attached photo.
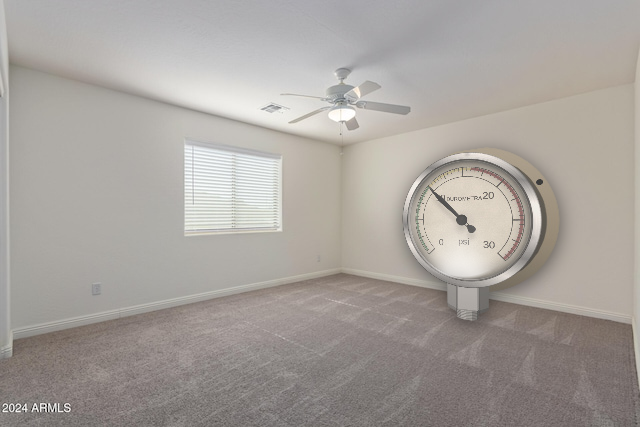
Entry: 10 psi
